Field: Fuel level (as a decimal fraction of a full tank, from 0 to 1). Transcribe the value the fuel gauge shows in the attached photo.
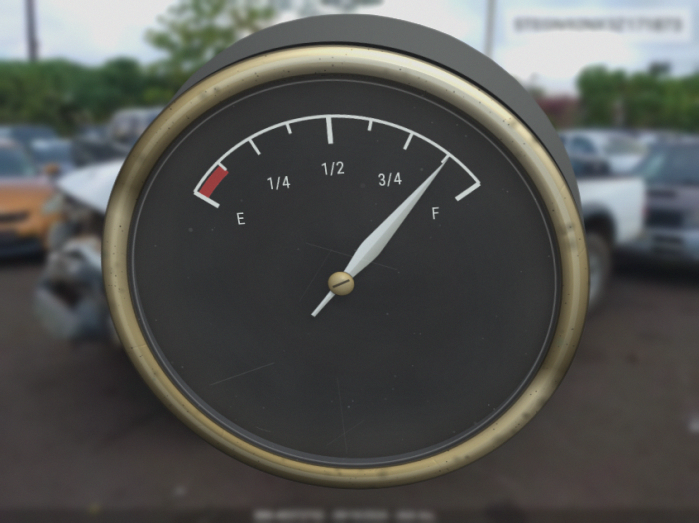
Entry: 0.875
